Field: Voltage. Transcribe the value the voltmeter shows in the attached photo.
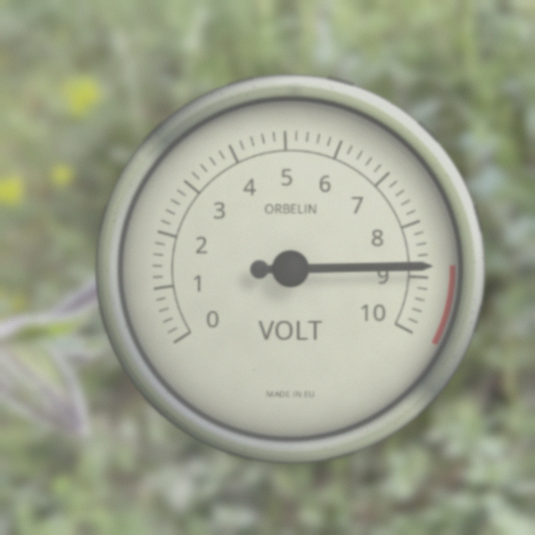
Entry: 8.8 V
